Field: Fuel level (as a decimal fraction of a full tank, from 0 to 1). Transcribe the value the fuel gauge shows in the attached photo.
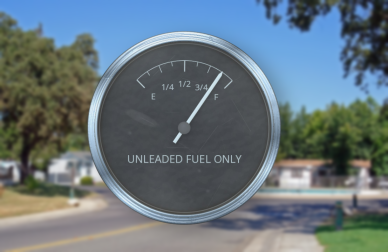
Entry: 0.875
